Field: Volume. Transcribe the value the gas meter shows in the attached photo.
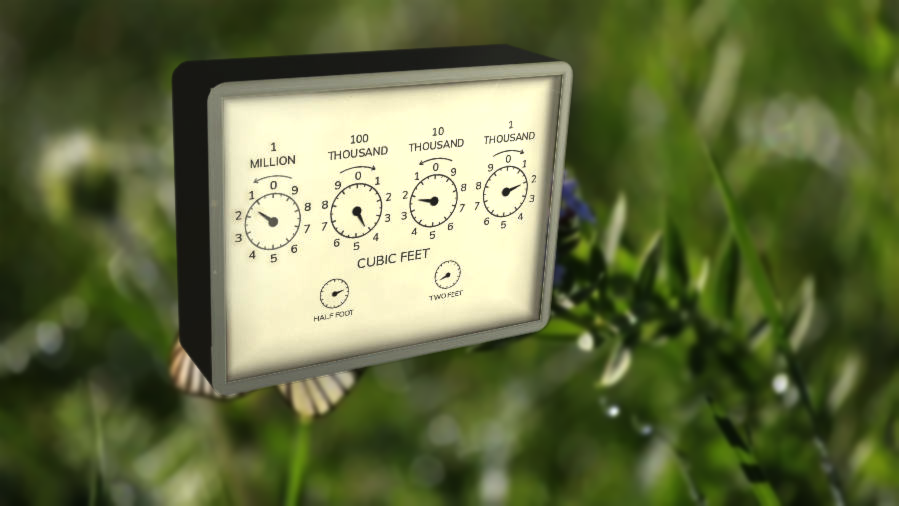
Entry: 142200 ft³
